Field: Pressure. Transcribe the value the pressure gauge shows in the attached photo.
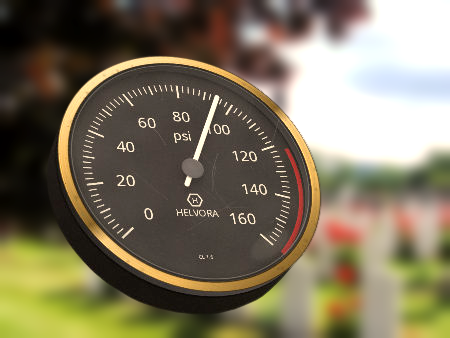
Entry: 94 psi
